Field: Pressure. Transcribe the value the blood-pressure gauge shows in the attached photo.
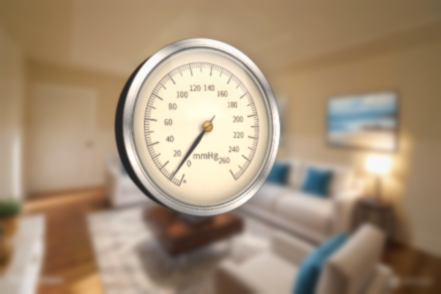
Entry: 10 mmHg
